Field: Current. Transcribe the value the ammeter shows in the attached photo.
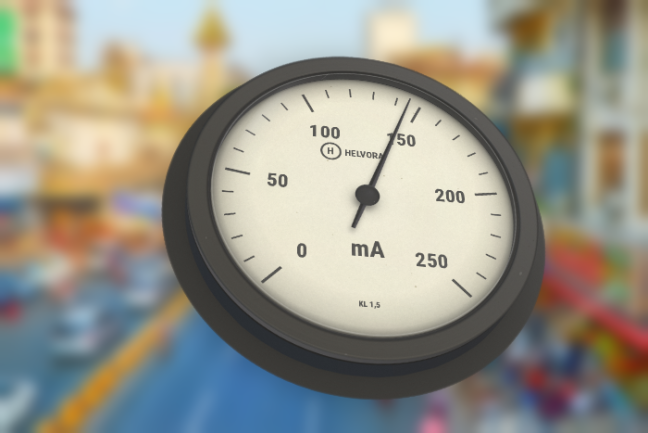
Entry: 145 mA
